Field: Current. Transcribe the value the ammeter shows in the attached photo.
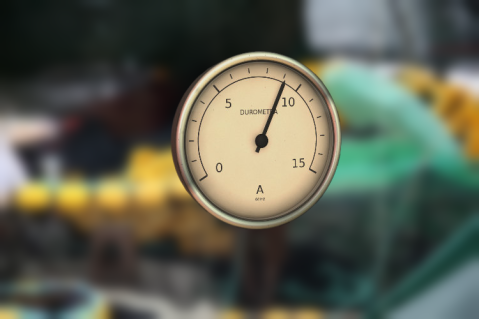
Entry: 9 A
